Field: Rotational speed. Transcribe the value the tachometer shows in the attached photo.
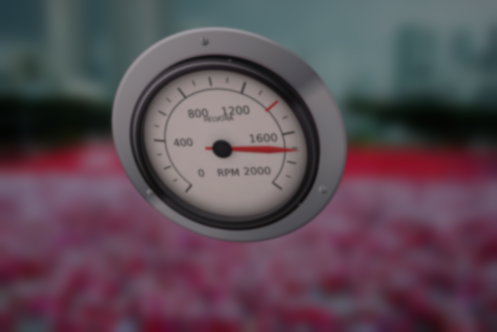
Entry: 1700 rpm
